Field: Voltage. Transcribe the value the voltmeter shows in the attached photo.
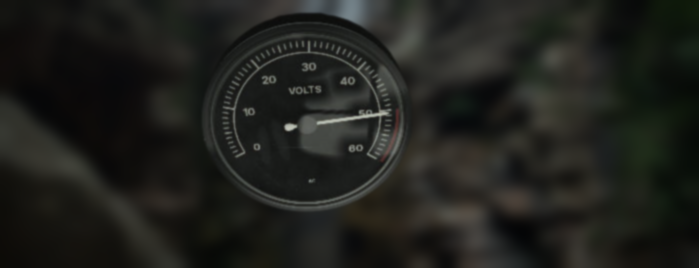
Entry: 50 V
